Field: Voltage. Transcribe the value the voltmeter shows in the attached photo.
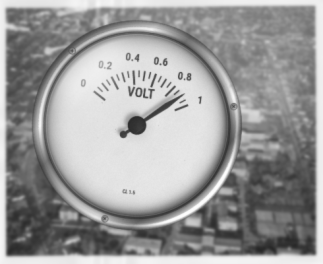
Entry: 0.9 V
